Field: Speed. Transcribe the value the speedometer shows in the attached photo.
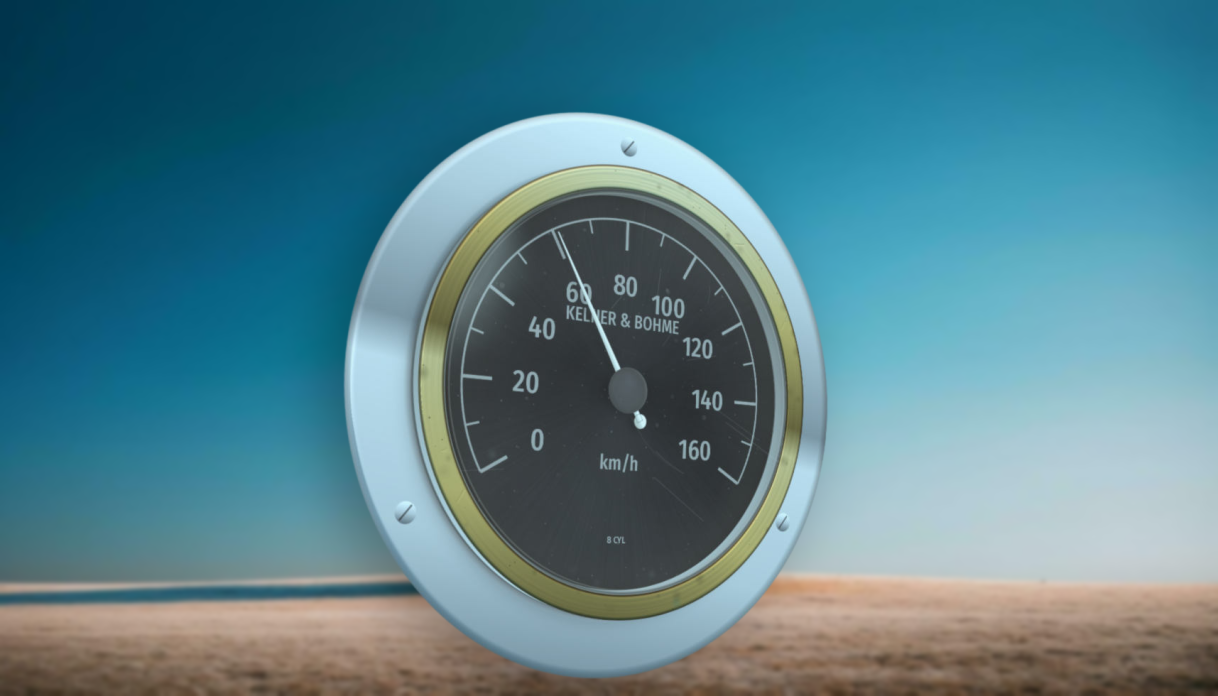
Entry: 60 km/h
